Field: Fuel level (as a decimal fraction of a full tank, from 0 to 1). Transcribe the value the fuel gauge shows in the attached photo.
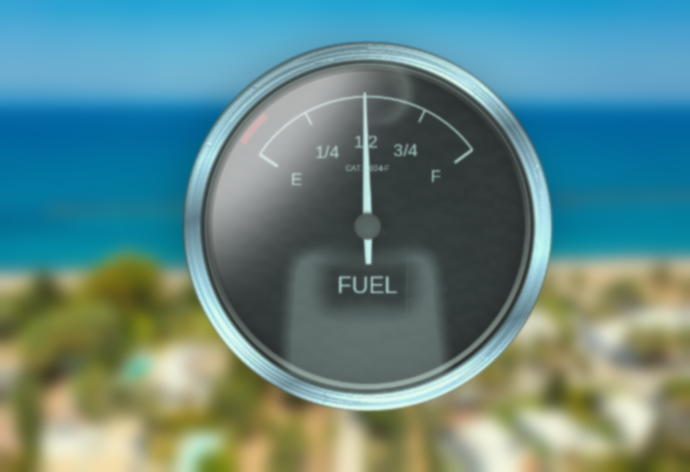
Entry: 0.5
